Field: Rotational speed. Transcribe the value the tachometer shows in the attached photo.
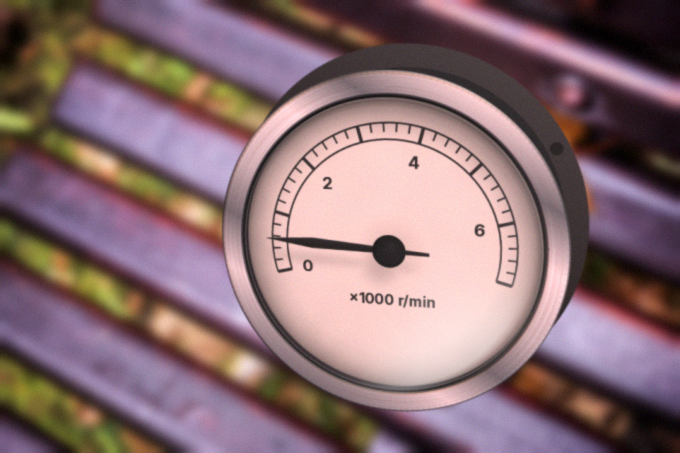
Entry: 600 rpm
